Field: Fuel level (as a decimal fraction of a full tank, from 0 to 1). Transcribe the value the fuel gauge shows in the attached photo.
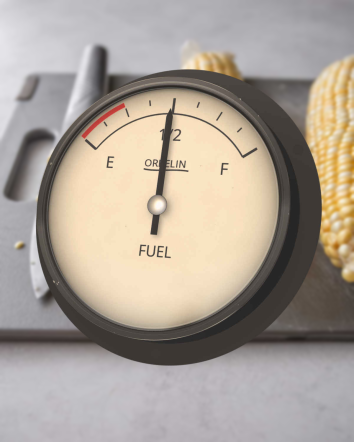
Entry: 0.5
